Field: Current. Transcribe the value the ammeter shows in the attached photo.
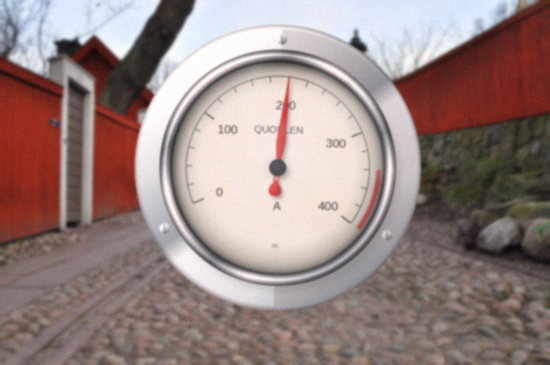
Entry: 200 A
